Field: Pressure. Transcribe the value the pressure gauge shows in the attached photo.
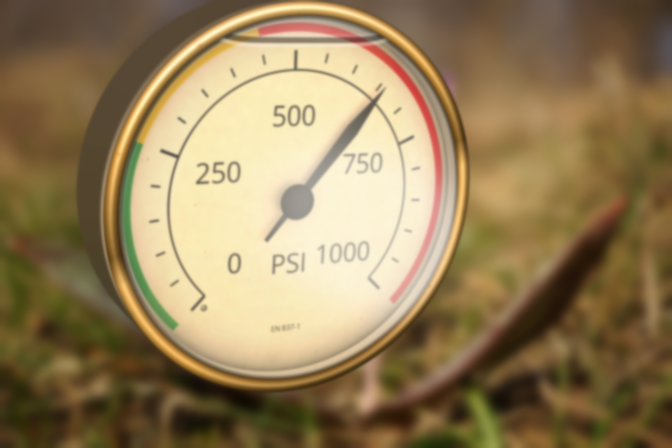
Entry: 650 psi
